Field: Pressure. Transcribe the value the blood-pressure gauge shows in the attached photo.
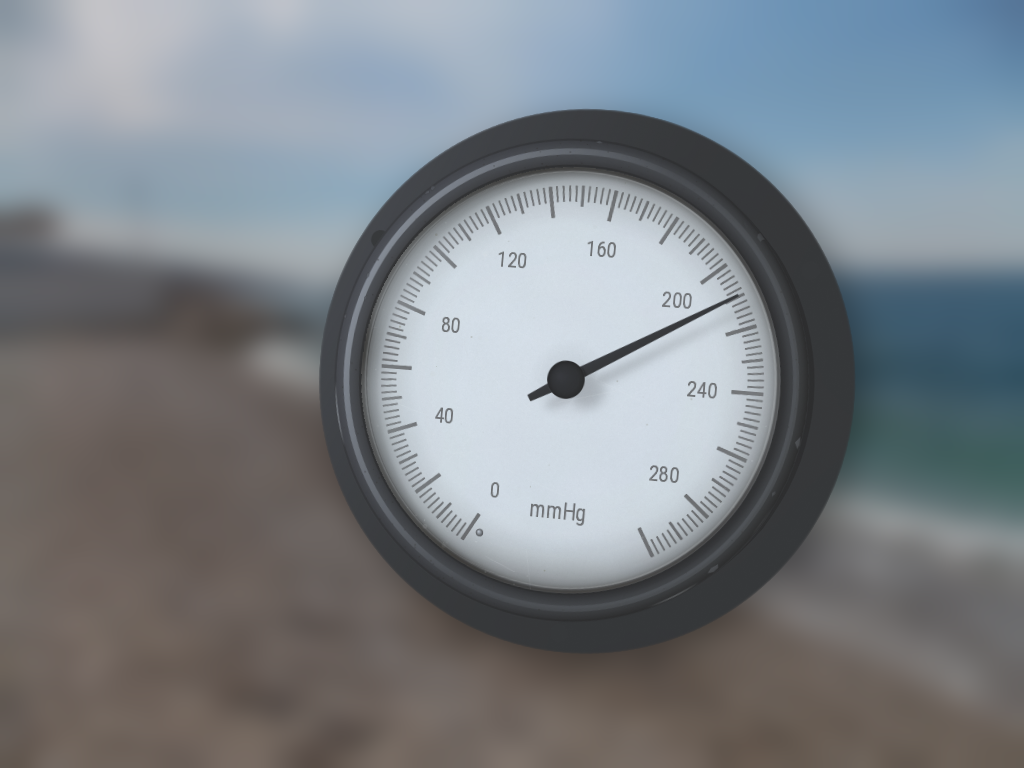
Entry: 210 mmHg
